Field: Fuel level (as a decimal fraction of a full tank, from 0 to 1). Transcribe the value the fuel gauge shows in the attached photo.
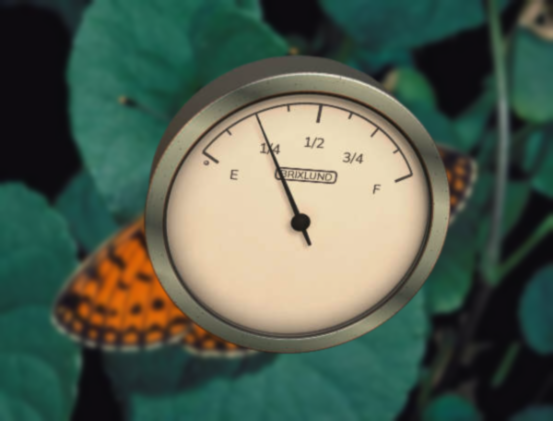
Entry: 0.25
